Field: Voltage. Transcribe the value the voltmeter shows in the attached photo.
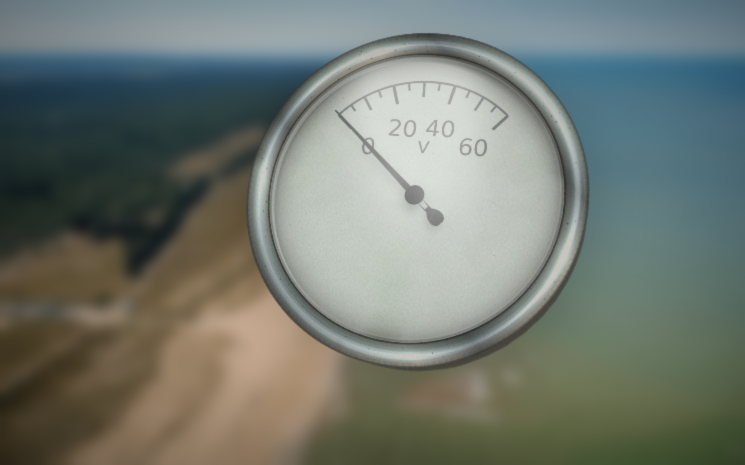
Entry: 0 V
